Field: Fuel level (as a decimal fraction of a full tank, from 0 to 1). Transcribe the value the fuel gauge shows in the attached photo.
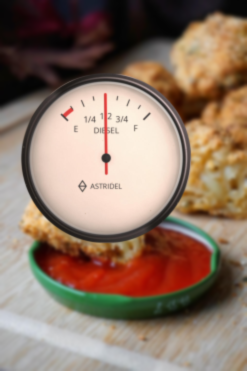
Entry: 0.5
